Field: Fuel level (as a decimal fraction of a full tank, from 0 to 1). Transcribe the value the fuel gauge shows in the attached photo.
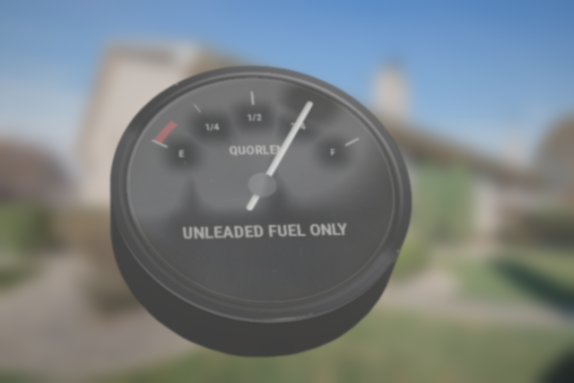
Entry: 0.75
